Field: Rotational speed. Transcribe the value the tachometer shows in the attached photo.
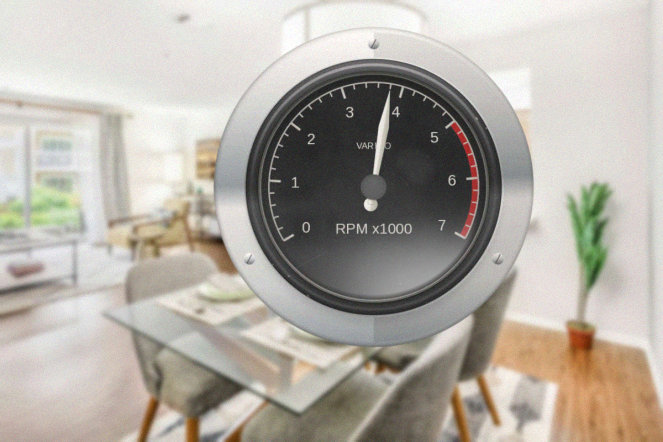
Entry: 3800 rpm
